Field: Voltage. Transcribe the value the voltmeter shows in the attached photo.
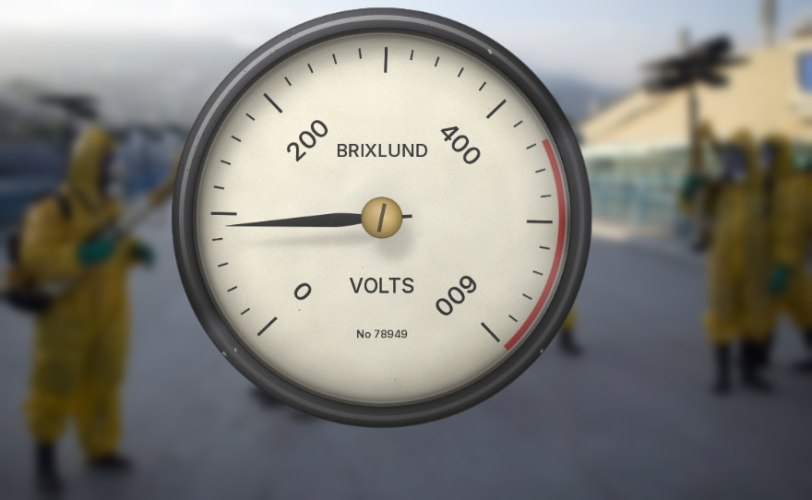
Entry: 90 V
